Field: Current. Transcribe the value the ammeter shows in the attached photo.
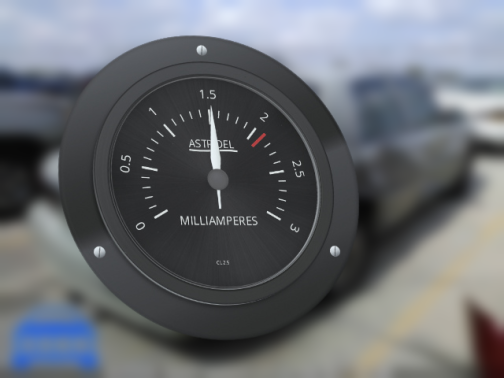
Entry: 1.5 mA
